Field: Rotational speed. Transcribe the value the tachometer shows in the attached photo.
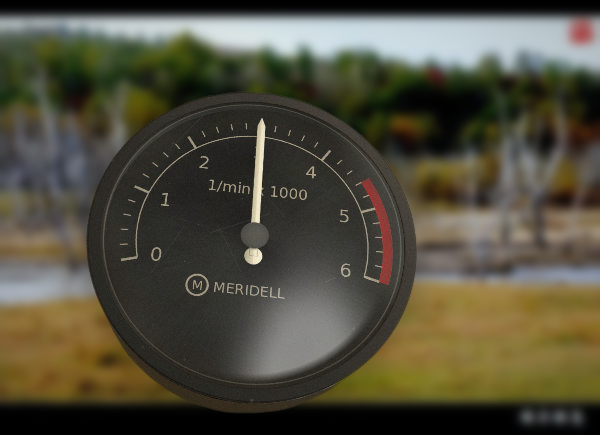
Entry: 3000 rpm
